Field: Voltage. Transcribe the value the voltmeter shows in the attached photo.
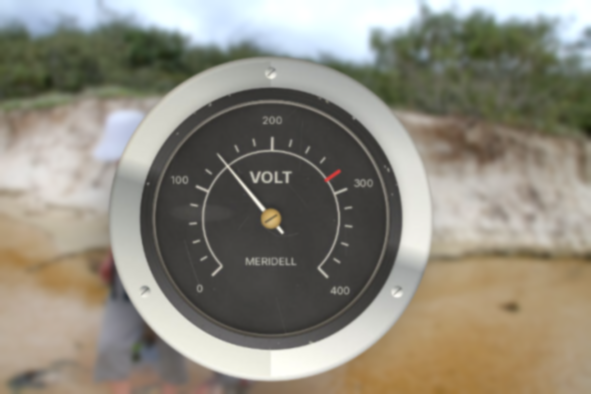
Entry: 140 V
